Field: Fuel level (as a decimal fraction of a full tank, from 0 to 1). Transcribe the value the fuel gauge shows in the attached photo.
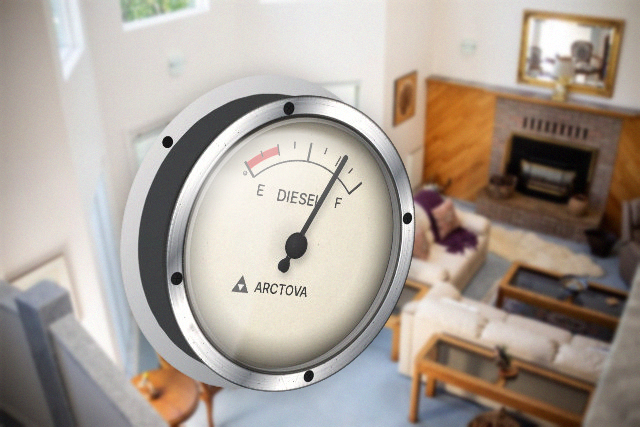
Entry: 0.75
